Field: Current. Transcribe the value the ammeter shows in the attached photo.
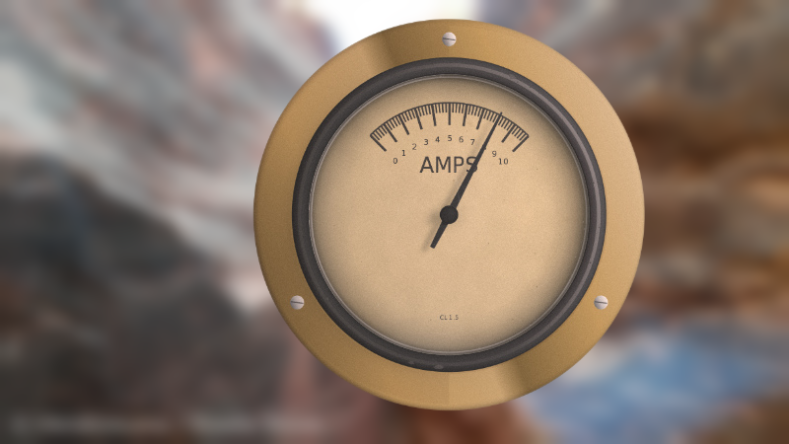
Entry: 8 A
